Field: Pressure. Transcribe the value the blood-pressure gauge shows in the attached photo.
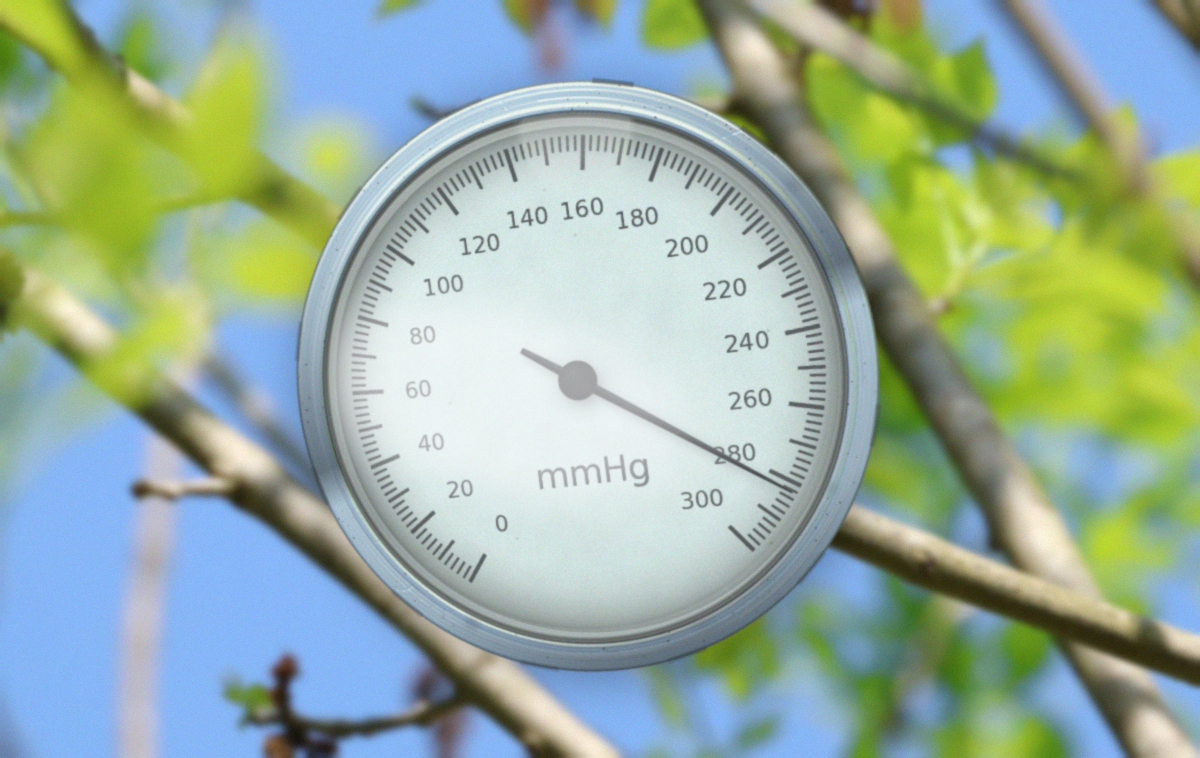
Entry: 282 mmHg
